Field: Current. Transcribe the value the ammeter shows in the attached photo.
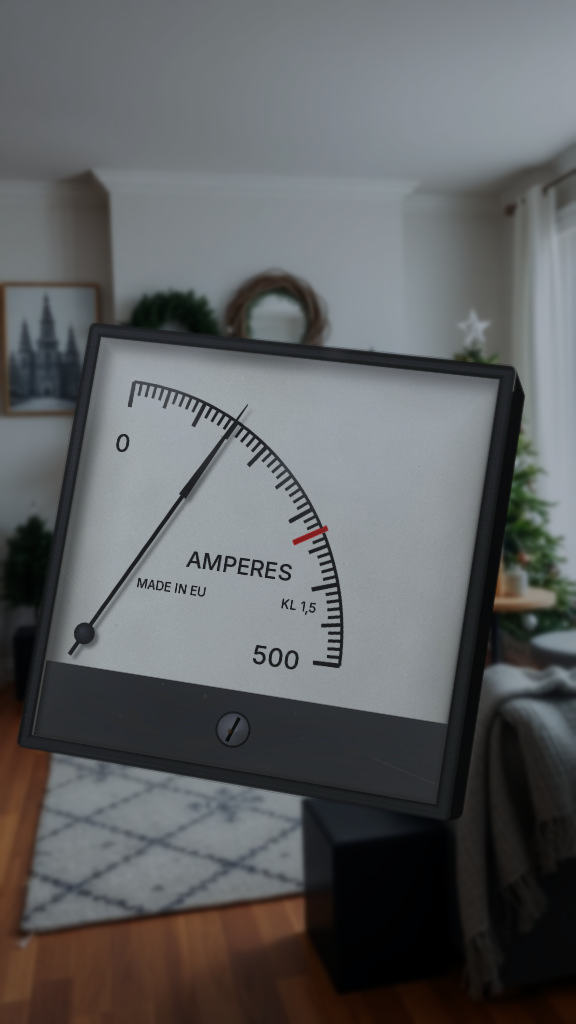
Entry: 150 A
